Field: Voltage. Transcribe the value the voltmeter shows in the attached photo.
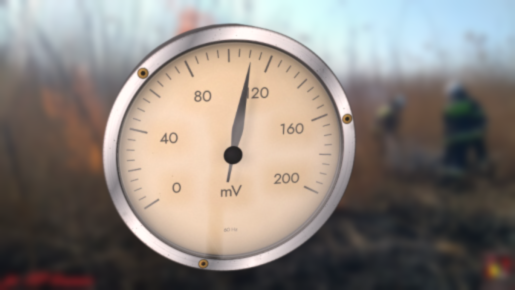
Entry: 110 mV
